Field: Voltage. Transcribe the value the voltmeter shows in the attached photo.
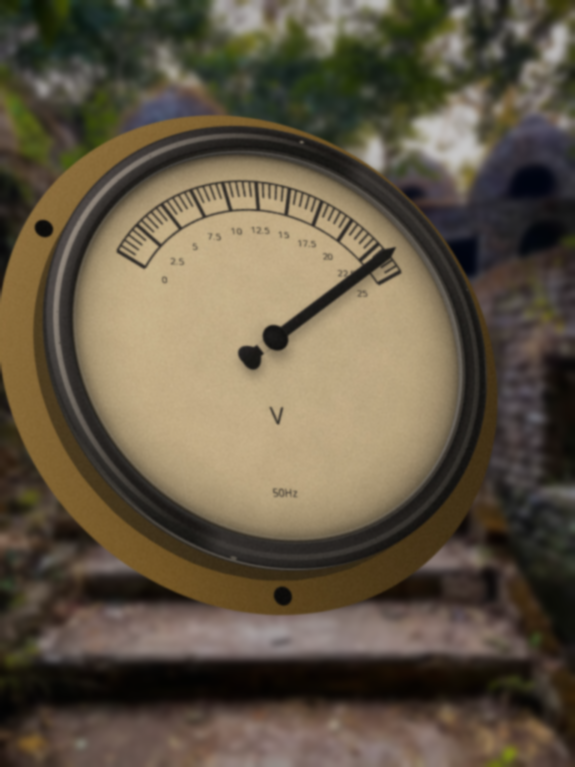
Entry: 23.5 V
